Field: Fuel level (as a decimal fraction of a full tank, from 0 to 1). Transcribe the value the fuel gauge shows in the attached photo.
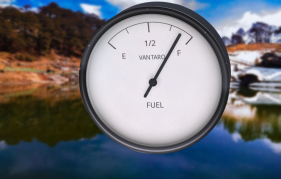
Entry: 0.875
